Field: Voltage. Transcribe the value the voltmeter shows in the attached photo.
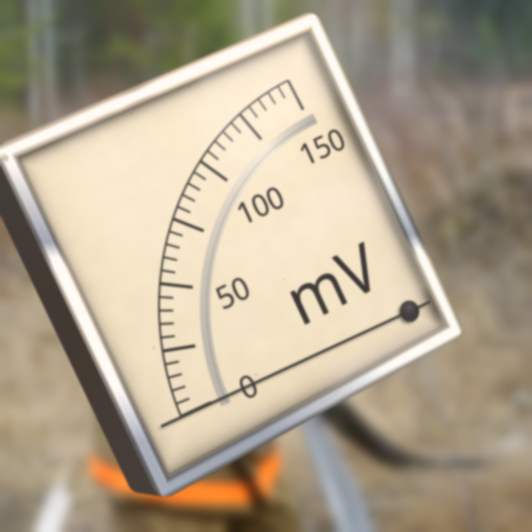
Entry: 0 mV
